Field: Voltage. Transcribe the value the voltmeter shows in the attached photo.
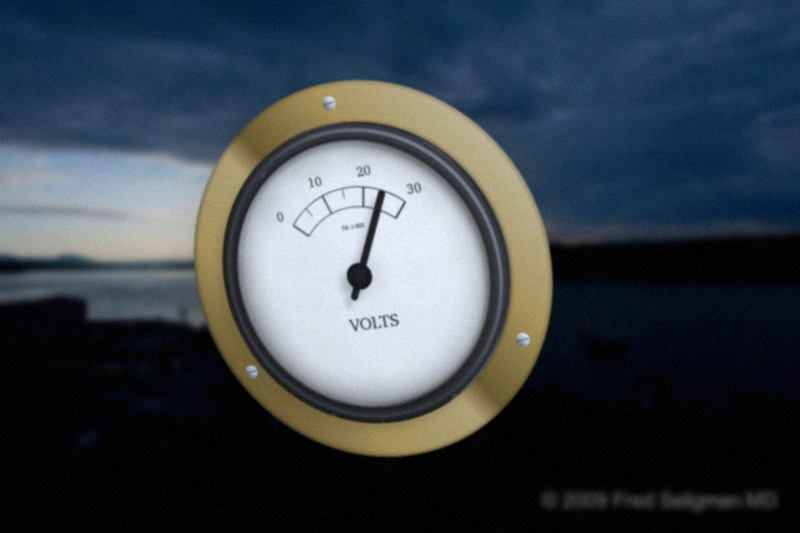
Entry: 25 V
